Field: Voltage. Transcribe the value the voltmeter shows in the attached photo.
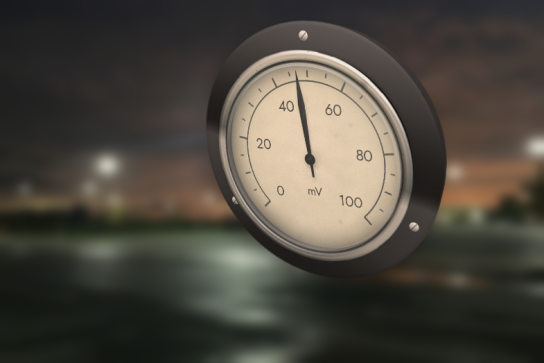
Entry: 47.5 mV
